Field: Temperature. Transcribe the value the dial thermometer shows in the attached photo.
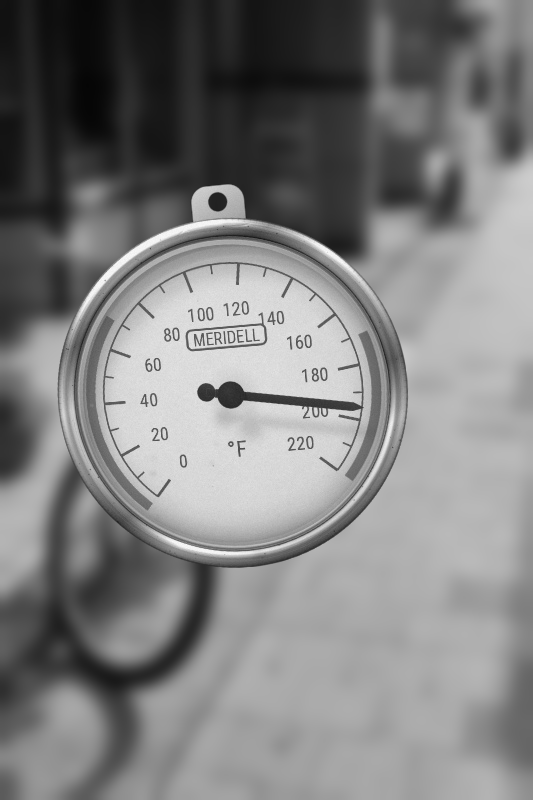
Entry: 195 °F
